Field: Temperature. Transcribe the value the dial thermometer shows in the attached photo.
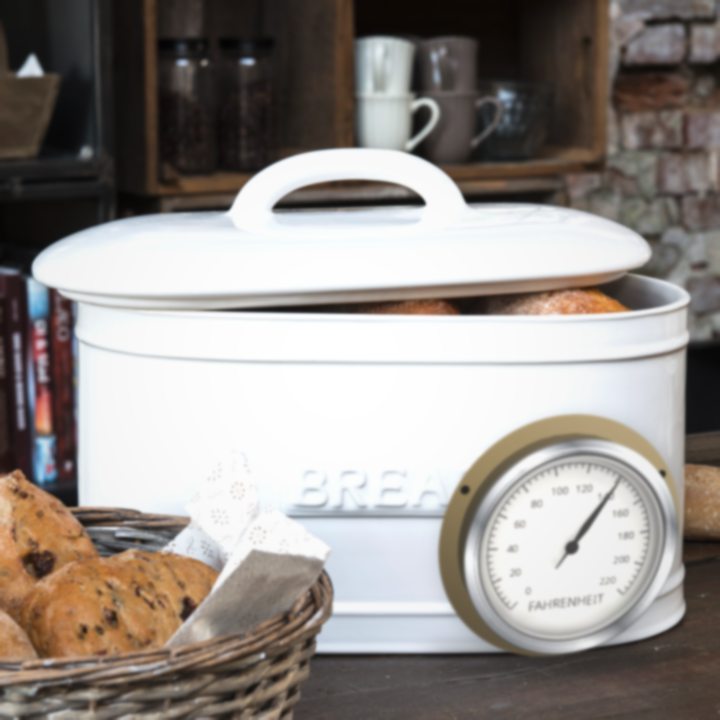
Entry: 140 °F
